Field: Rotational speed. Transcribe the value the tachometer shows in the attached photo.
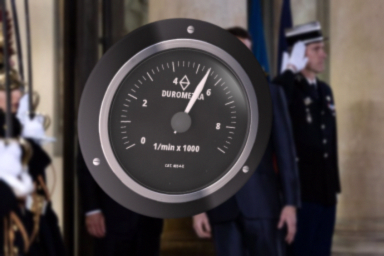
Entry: 5400 rpm
